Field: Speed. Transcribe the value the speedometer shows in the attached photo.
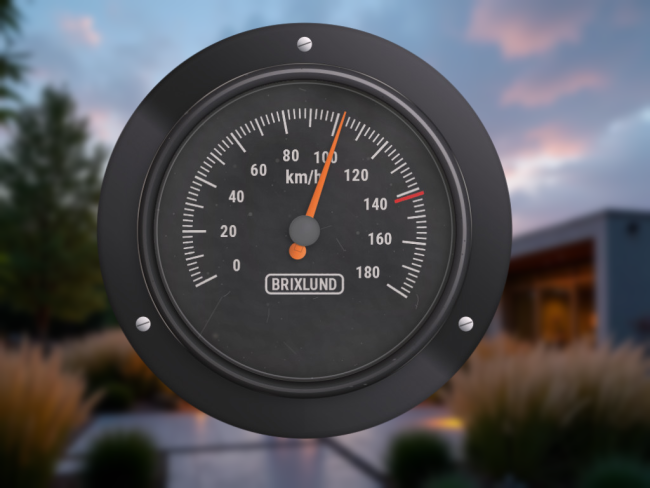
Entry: 102 km/h
